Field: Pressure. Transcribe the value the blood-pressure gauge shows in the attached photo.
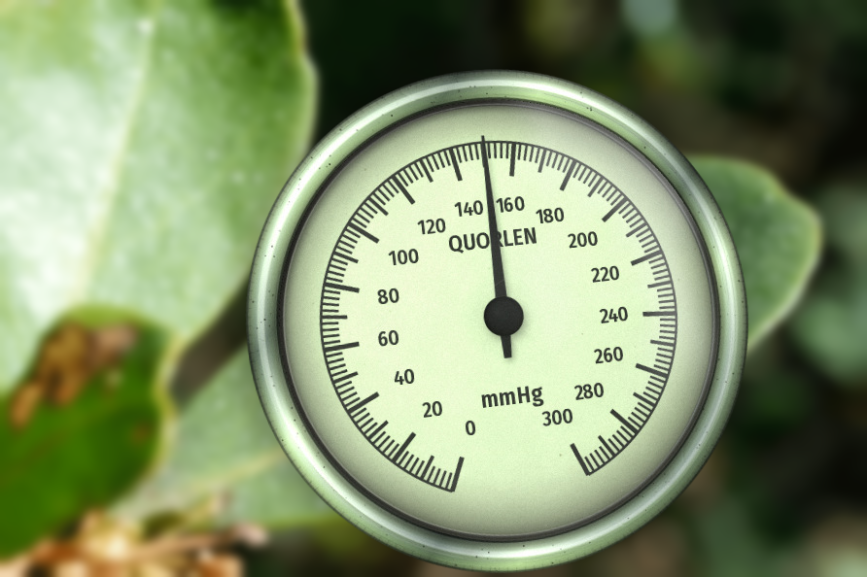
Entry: 150 mmHg
